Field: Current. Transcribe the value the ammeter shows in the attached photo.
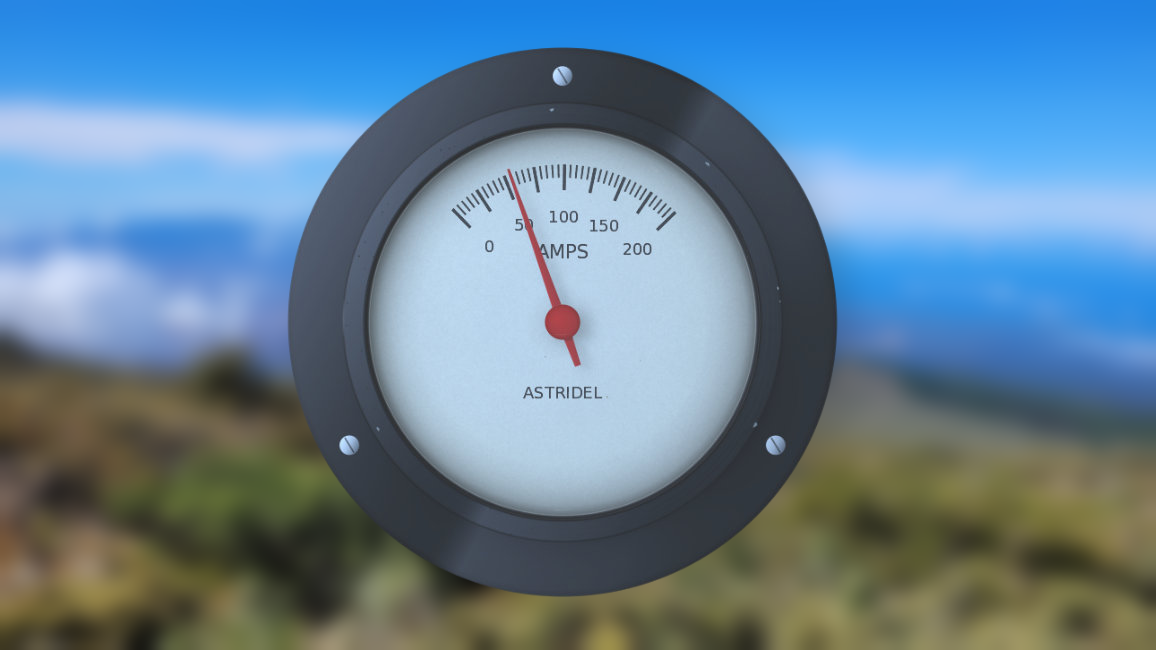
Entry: 55 A
